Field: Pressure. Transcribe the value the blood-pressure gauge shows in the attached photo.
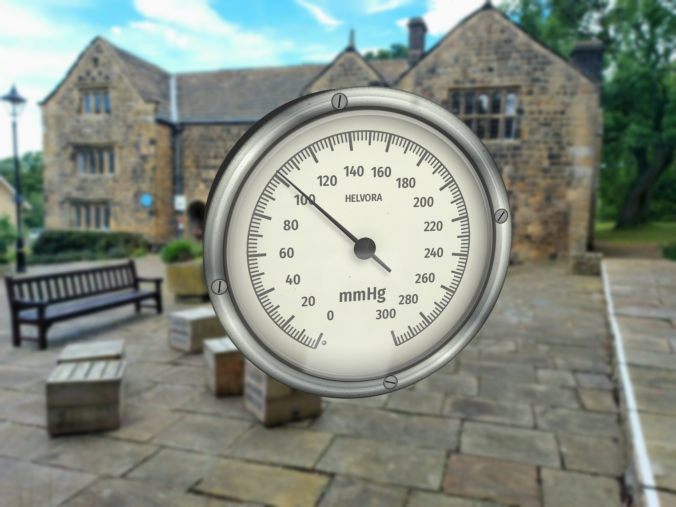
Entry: 102 mmHg
